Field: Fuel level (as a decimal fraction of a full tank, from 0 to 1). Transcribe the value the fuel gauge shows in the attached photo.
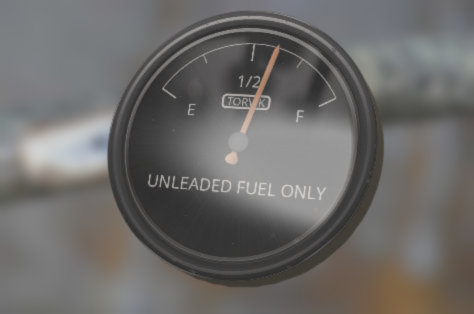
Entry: 0.625
